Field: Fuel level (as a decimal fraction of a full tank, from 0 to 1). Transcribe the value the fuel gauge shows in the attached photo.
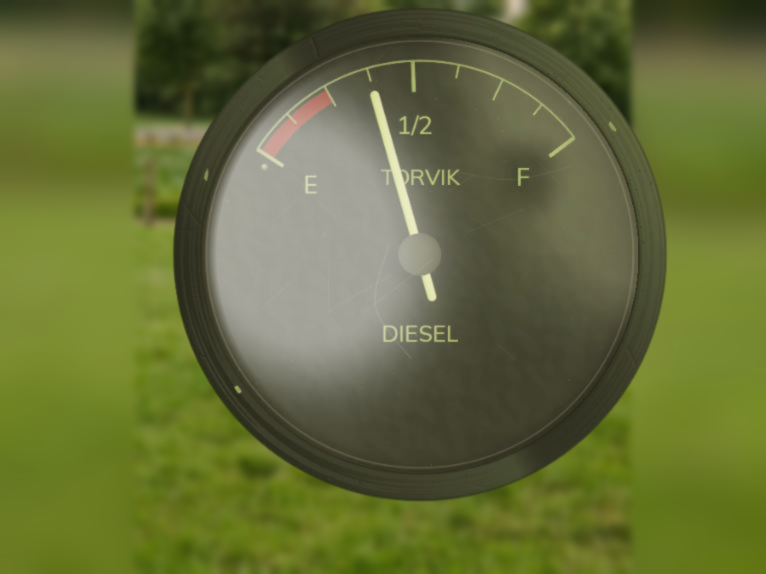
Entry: 0.375
